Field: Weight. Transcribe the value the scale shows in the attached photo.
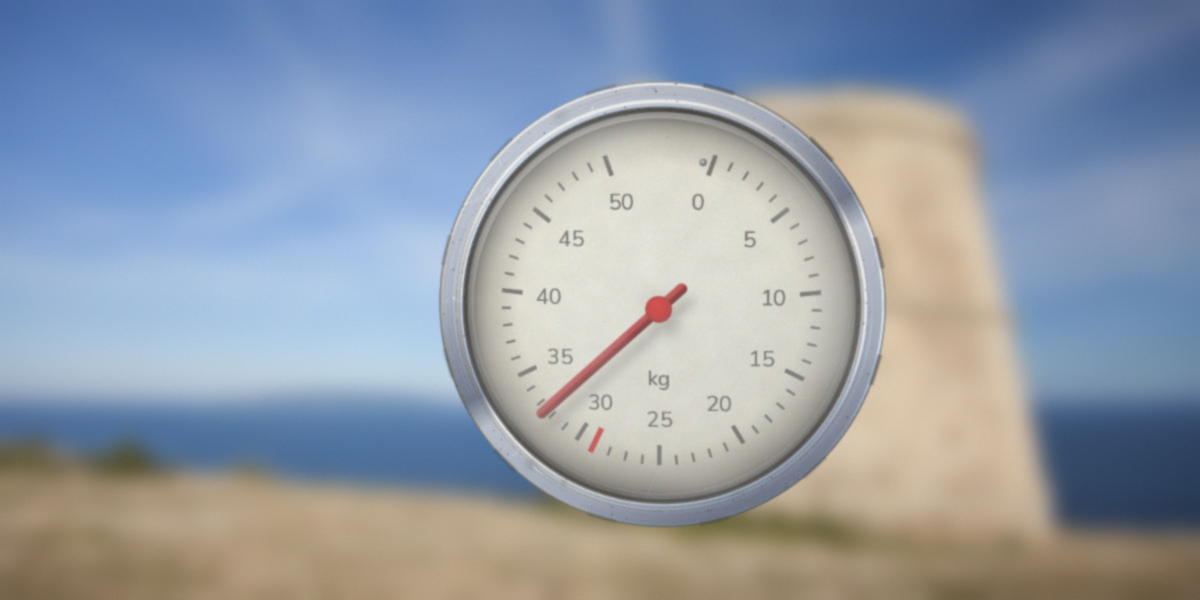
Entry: 32.5 kg
